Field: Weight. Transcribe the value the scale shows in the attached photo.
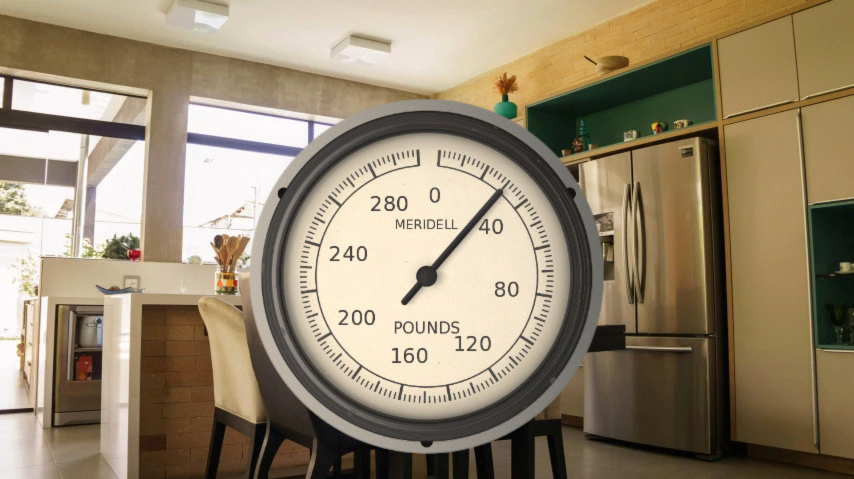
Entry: 30 lb
